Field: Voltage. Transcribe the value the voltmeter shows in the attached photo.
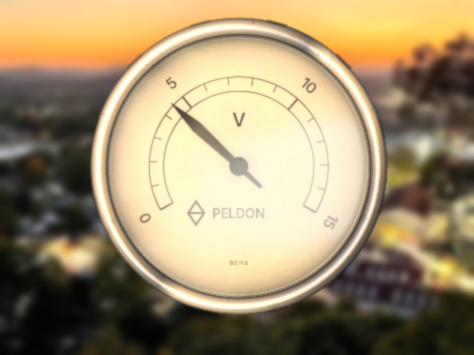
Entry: 4.5 V
